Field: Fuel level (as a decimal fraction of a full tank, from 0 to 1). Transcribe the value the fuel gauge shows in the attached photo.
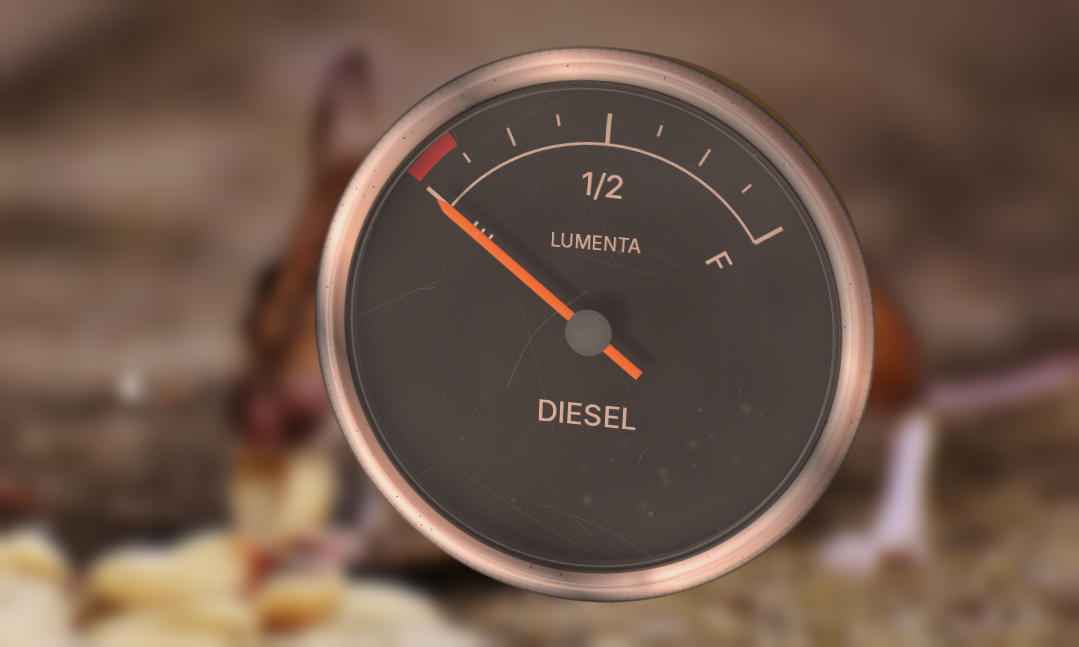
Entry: 0
